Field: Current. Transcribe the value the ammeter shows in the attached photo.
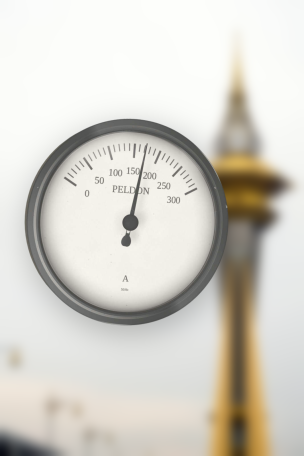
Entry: 170 A
